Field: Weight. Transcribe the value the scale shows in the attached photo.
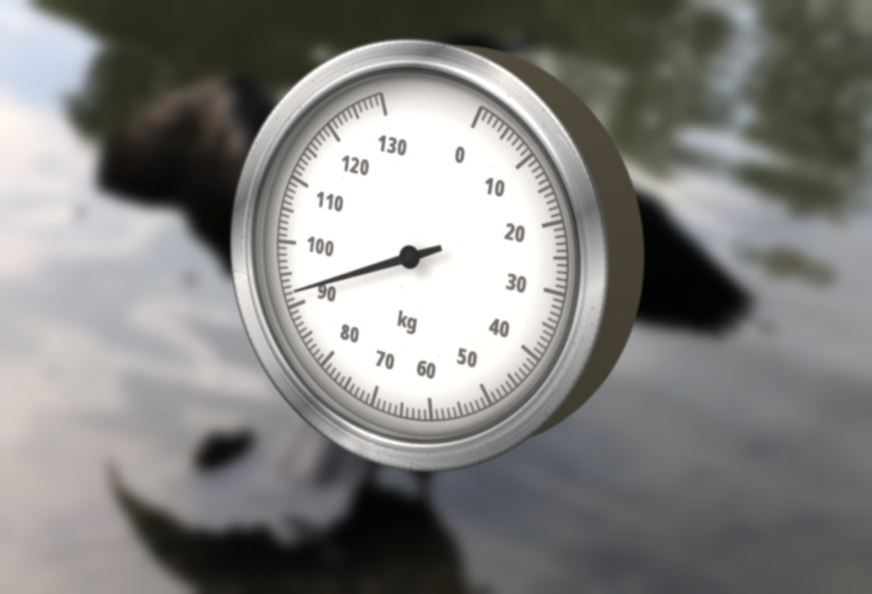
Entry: 92 kg
